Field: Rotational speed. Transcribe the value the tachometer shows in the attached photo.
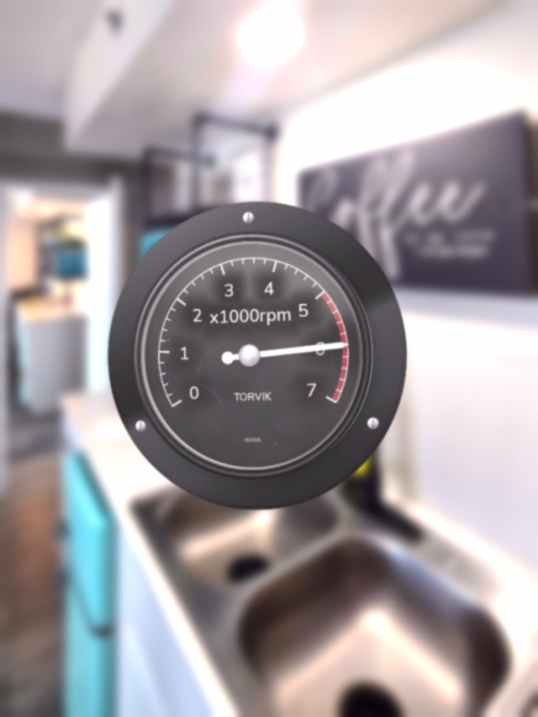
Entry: 6000 rpm
